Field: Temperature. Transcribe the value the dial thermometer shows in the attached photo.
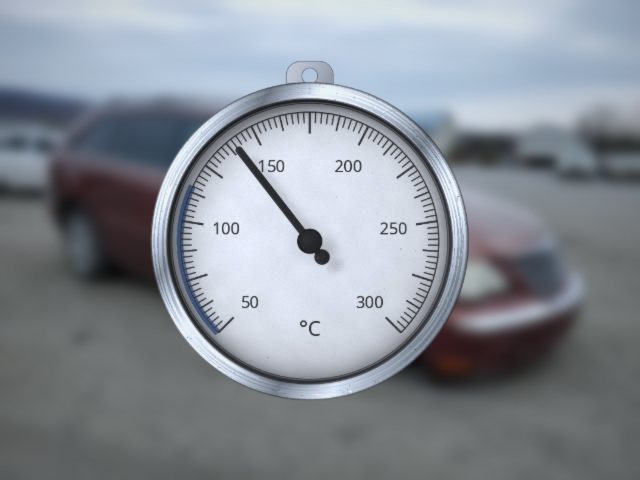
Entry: 140 °C
